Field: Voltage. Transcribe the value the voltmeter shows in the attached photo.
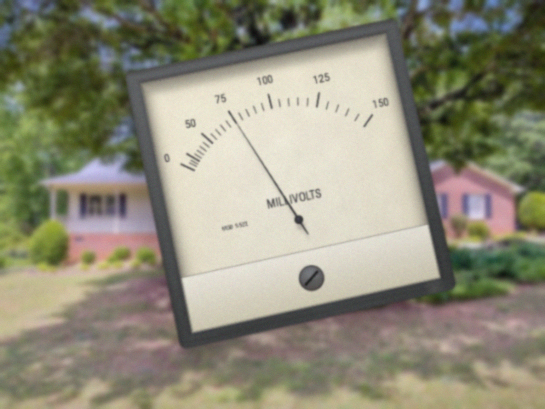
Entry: 75 mV
